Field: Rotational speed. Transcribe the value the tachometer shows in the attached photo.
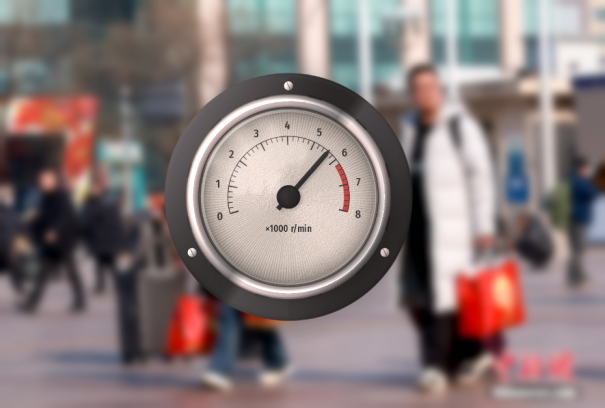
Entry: 5600 rpm
